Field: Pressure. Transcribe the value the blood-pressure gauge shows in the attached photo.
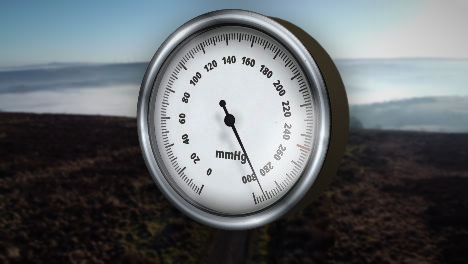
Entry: 290 mmHg
